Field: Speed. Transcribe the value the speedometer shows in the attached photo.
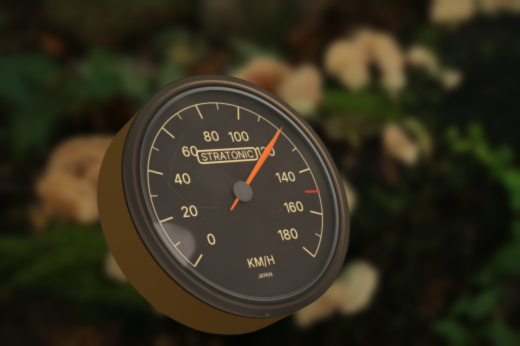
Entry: 120 km/h
